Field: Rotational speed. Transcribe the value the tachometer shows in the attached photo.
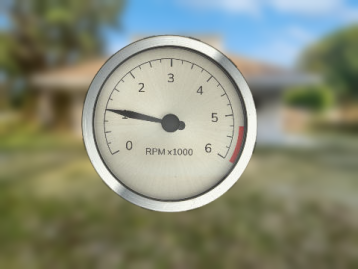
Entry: 1000 rpm
